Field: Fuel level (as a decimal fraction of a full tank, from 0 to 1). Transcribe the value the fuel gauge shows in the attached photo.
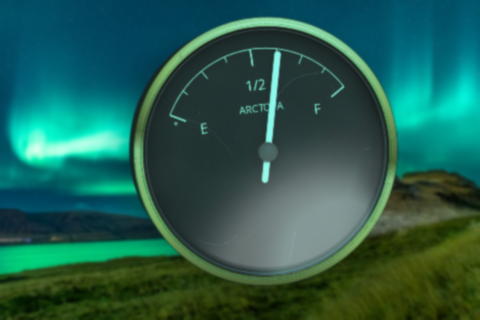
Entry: 0.625
